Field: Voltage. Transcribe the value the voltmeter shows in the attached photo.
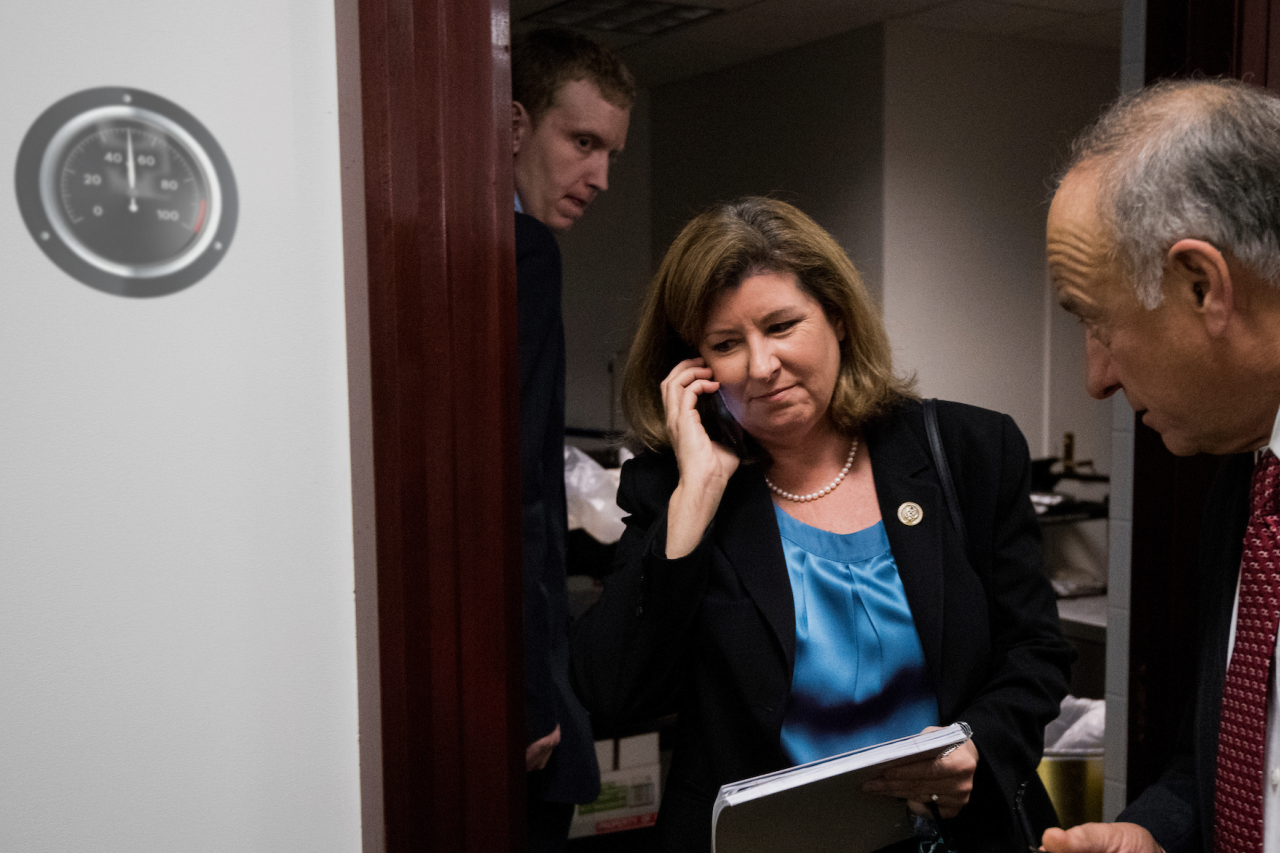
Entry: 50 V
